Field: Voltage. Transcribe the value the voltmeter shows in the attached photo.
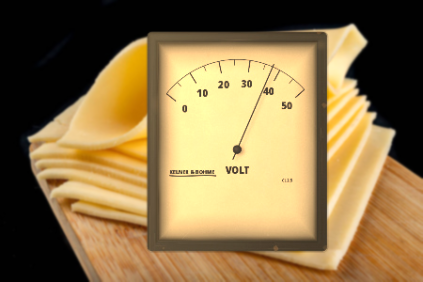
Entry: 37.5 V
